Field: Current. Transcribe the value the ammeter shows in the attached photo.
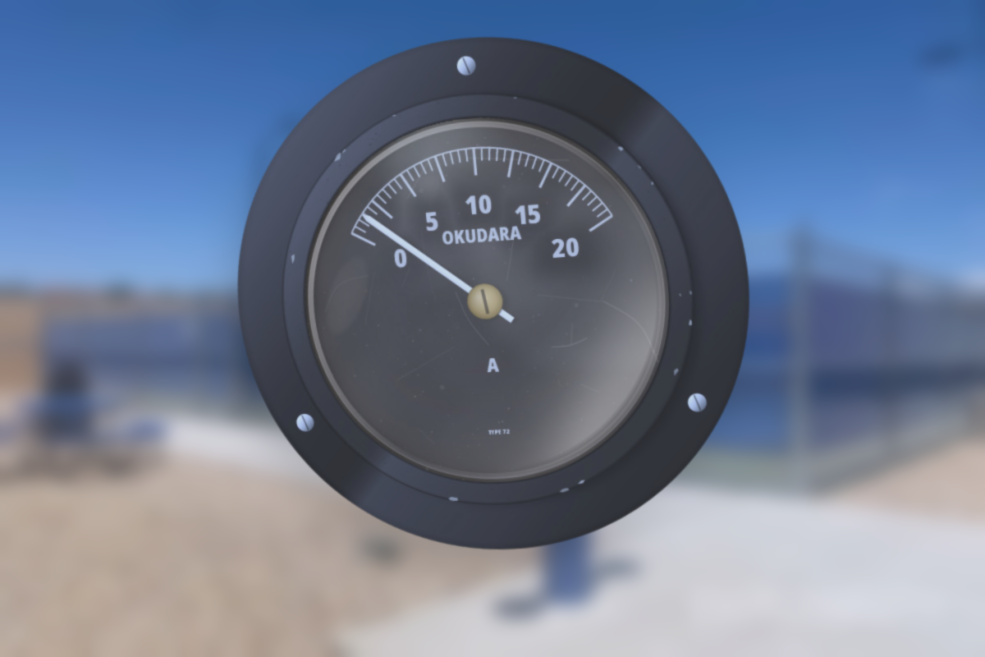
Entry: 1.5 A
